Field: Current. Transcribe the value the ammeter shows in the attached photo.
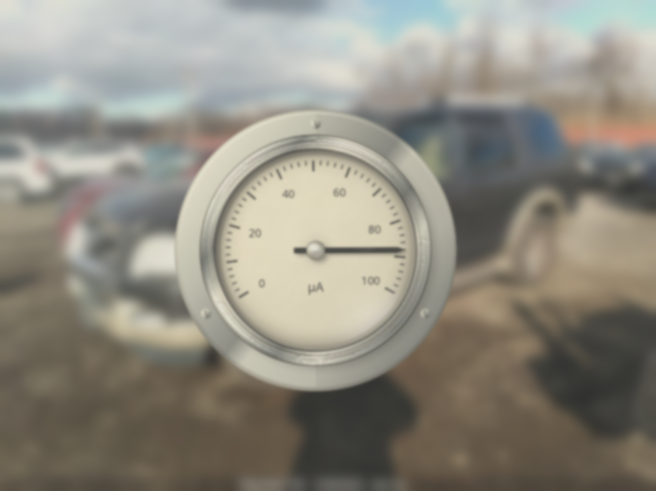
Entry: 88 µA
